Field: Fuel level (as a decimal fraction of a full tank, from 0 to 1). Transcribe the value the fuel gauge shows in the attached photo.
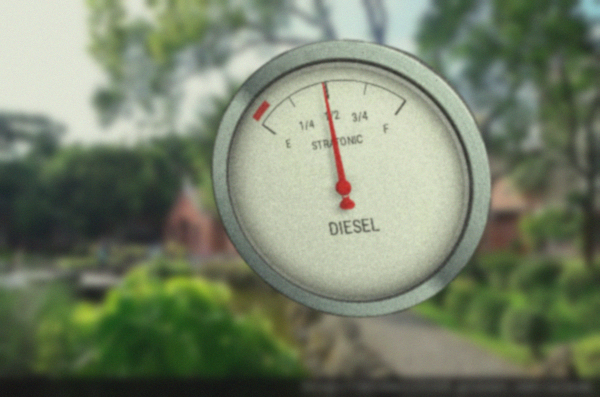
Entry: 0.5
